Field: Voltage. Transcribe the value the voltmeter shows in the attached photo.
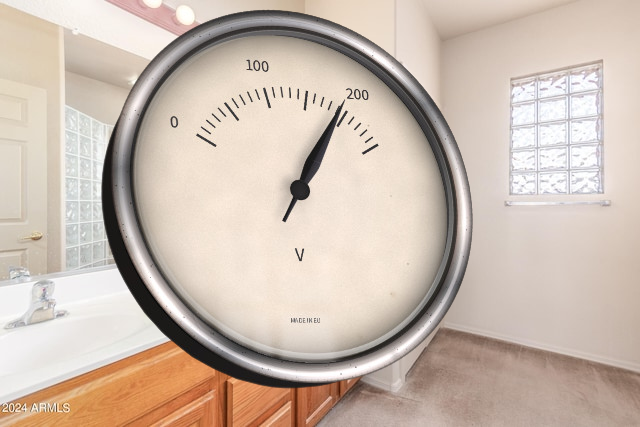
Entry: 190 V
